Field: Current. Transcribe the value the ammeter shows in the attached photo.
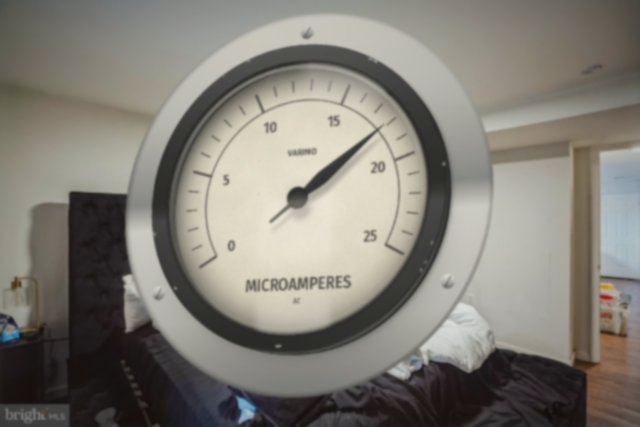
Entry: 18 µA
